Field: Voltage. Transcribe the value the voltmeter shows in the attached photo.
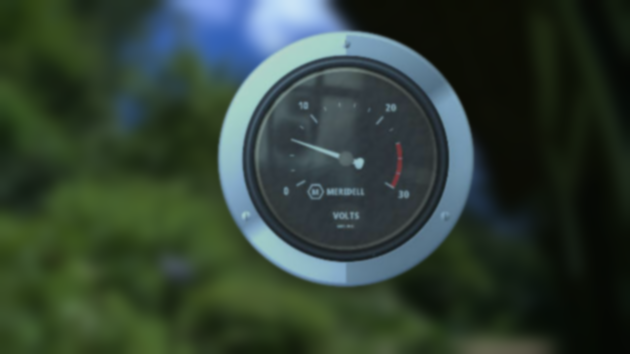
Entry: 6 V
